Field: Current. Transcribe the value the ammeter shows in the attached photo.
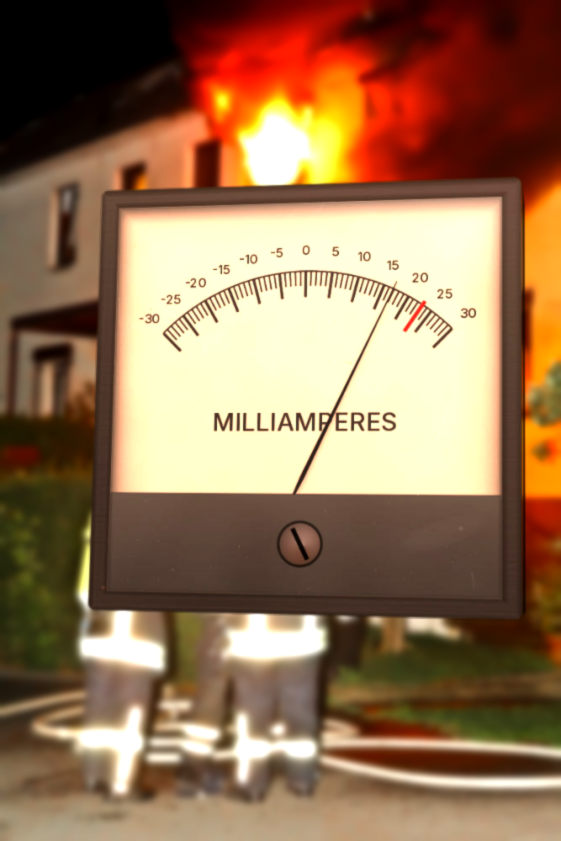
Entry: 17 mA
